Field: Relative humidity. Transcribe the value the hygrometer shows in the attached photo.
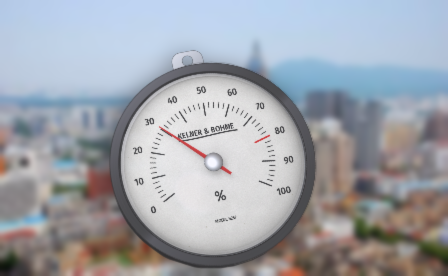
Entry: 30 %
